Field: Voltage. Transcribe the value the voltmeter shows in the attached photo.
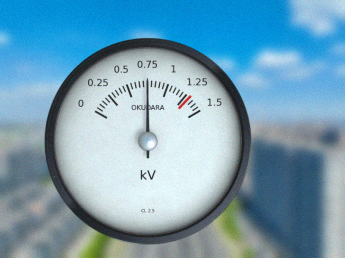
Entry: 0.75 kV
